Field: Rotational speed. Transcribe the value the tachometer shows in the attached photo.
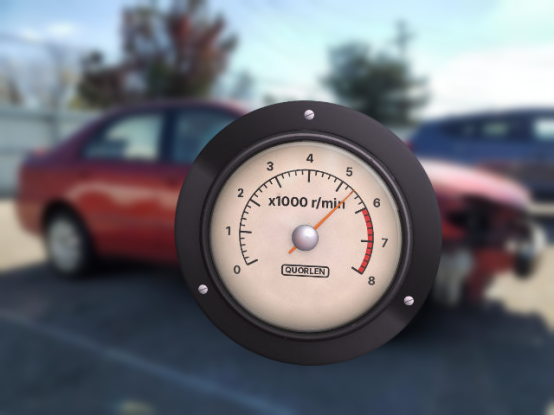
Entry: 5400 rpm
